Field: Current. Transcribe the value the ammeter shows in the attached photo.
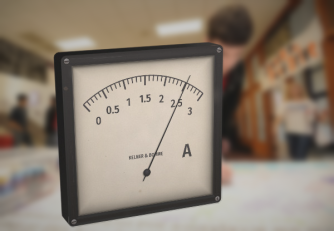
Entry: 2.5 A
